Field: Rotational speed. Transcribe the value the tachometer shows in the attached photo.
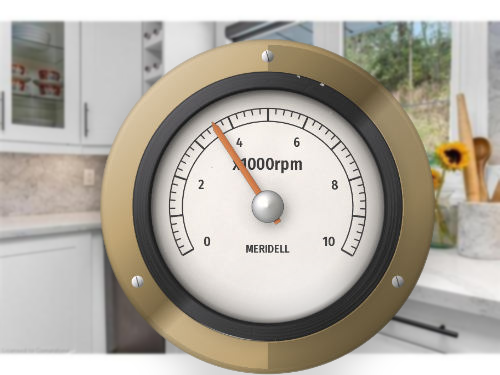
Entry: 3600 rpm
